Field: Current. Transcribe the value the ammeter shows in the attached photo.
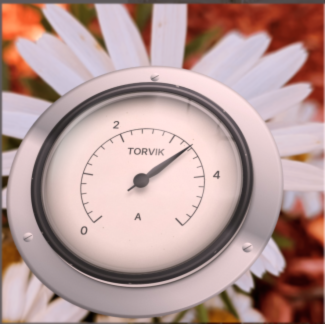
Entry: 3.4 A
